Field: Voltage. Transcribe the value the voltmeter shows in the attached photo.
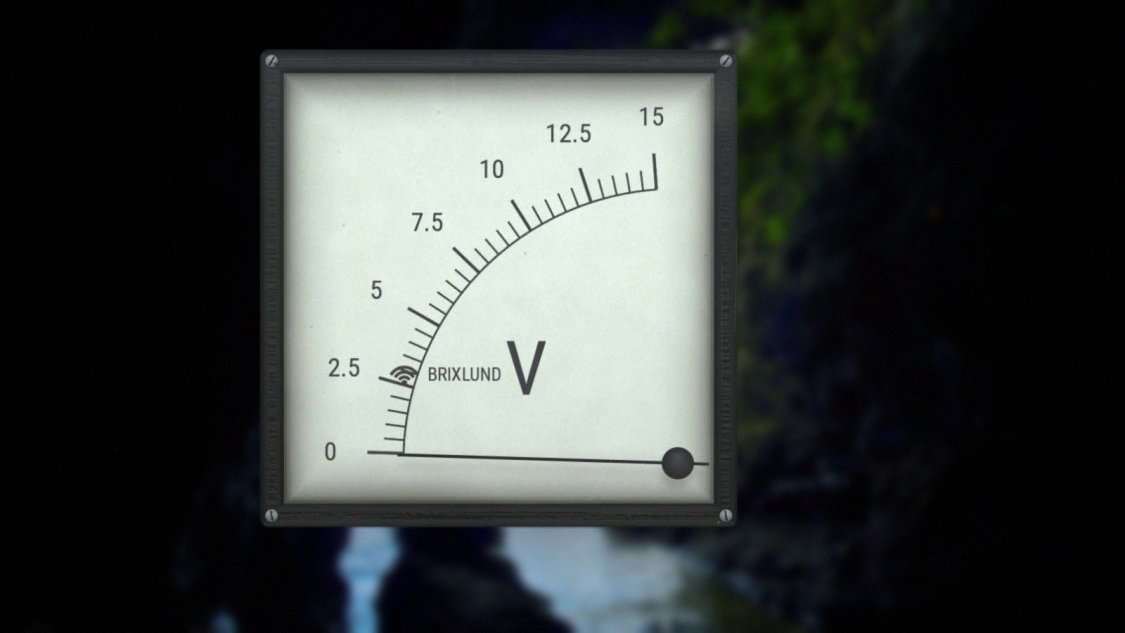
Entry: 0 V
